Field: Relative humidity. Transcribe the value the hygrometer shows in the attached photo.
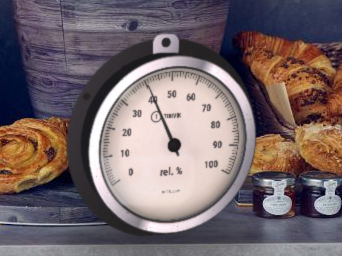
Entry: 40 %
